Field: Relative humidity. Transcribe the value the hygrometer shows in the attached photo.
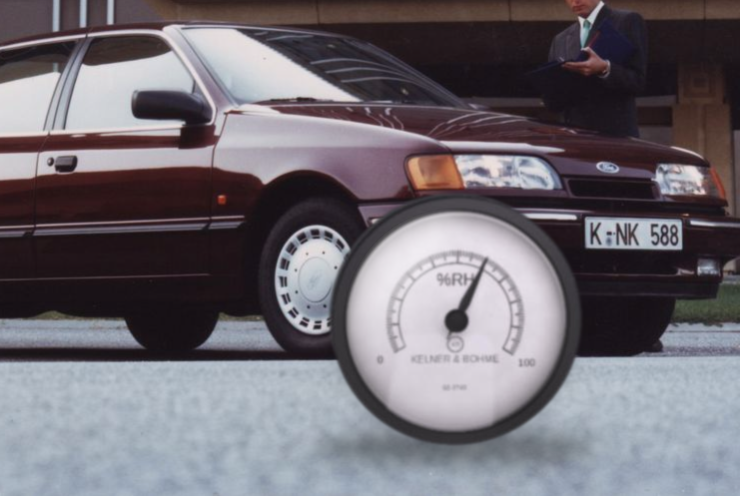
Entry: 60 %
